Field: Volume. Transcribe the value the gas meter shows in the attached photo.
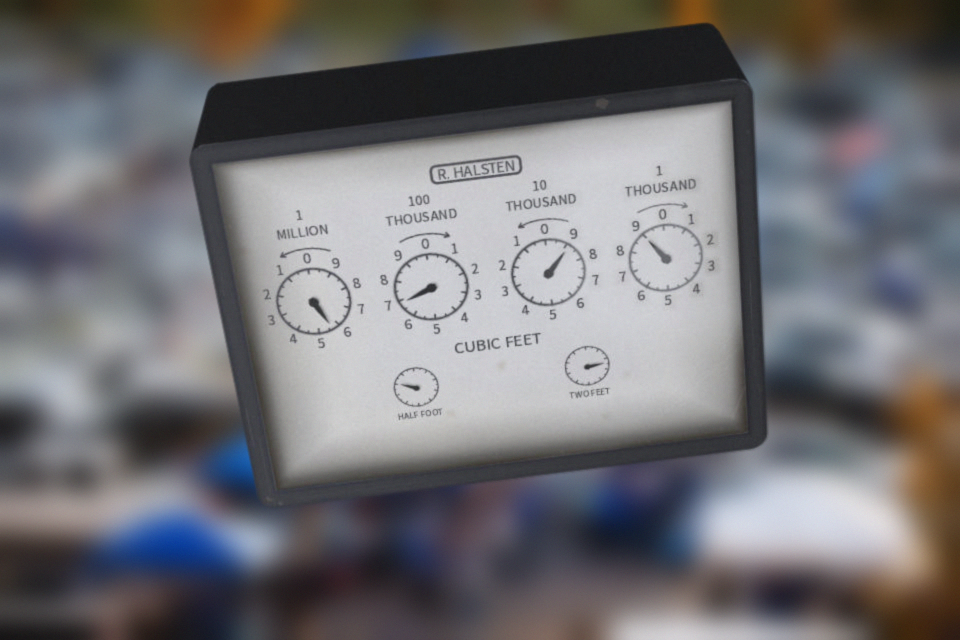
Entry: 568900 ft³
